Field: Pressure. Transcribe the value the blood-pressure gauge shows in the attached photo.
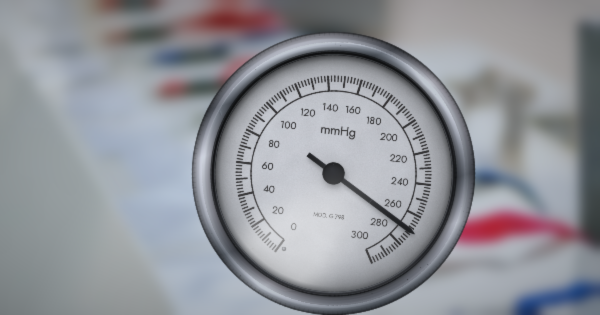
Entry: 270 mmHg
